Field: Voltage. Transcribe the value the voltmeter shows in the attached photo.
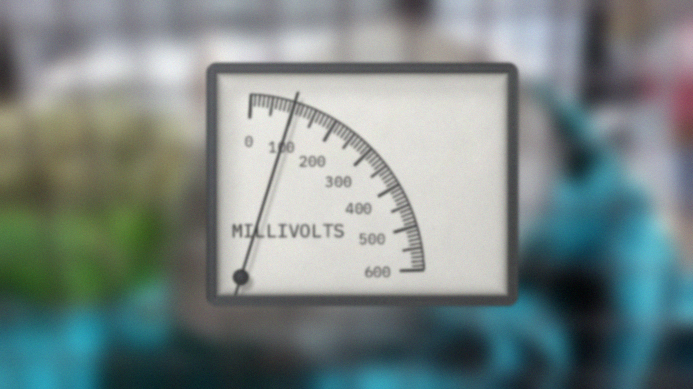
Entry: 100 mV
